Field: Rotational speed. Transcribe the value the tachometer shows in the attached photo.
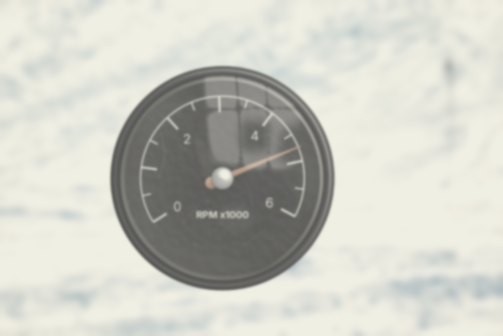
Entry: 4750 rpm
